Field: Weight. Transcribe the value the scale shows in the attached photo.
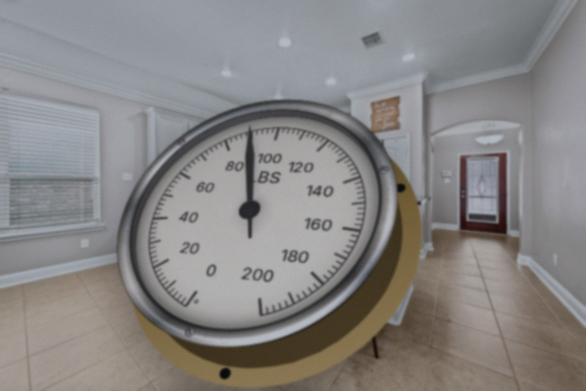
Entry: 90 lb
